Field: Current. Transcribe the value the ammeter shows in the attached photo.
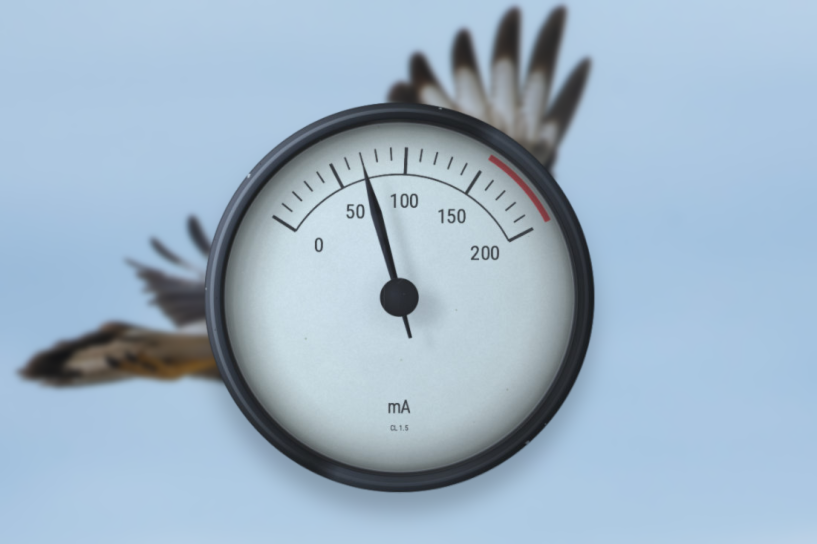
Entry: 70 mA
